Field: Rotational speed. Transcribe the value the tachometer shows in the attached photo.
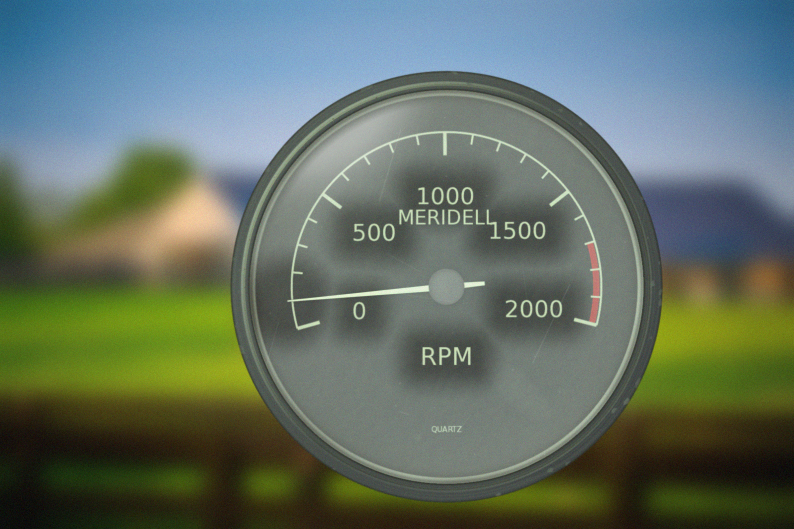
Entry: 100 rpm
